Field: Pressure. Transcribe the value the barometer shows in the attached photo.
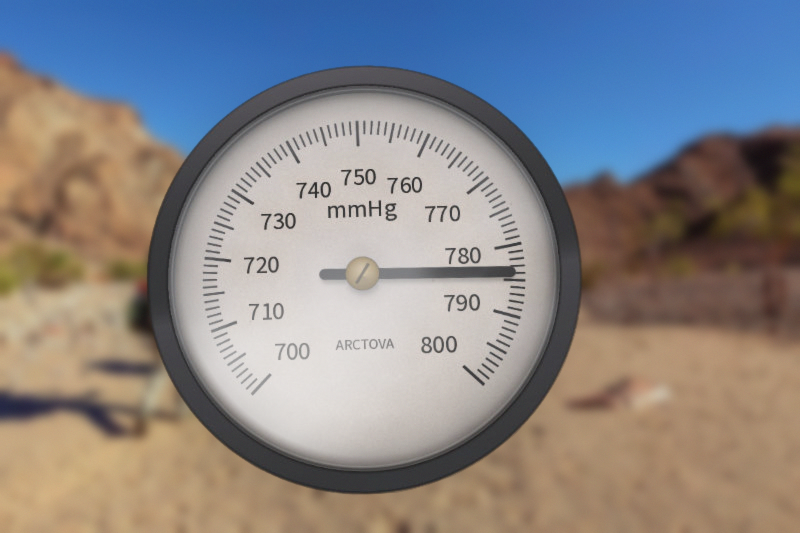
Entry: 784 mmHg
